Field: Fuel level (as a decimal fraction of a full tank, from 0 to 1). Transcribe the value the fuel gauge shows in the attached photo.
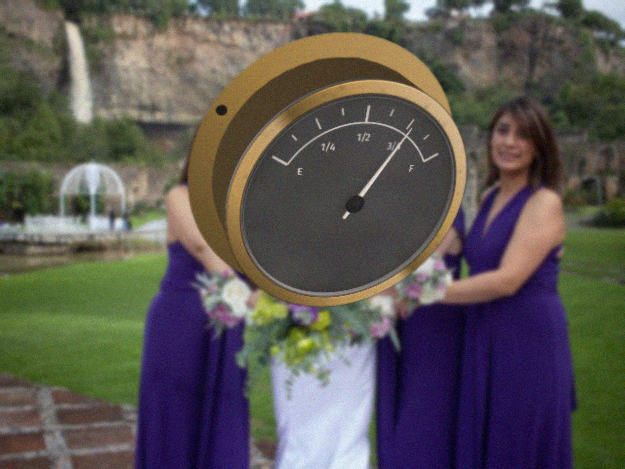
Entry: 0.75
